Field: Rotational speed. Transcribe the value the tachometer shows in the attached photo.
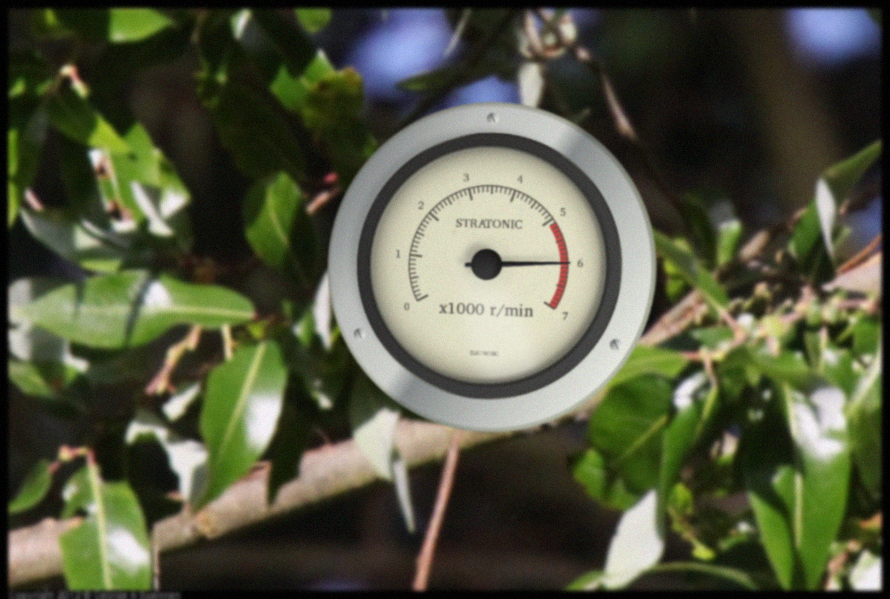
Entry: 6000 rpm
